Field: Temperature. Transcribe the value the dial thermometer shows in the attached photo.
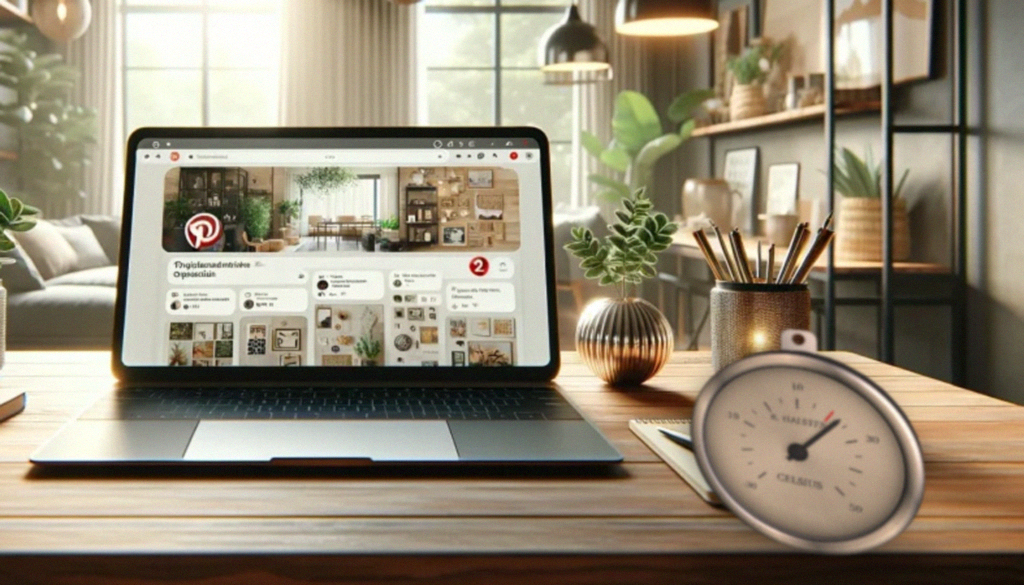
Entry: 22.5 °C
